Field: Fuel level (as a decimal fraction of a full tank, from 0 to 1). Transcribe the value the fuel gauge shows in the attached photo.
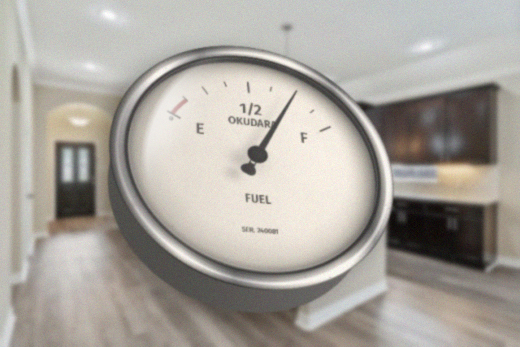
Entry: 0.75
